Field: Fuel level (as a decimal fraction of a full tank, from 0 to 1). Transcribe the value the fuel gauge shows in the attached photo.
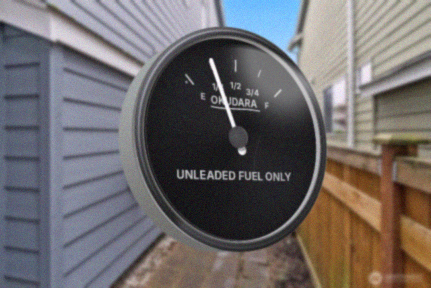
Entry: 0.25
